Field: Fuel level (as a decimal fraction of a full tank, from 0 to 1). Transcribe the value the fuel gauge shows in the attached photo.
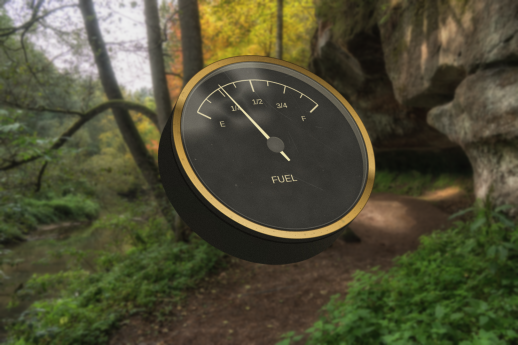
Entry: 0.25
